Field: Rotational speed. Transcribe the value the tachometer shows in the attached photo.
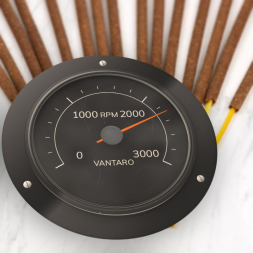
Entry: 2300 rpm
